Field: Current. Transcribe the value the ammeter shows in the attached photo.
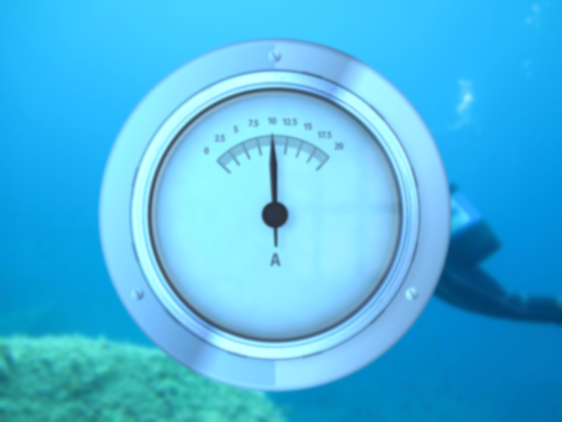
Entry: 10 A
